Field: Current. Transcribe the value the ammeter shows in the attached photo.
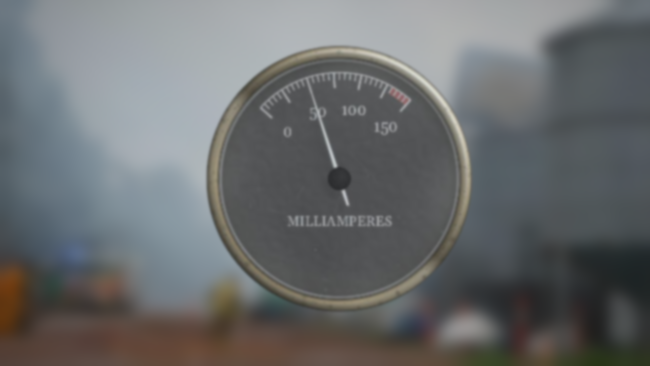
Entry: 50 mA
